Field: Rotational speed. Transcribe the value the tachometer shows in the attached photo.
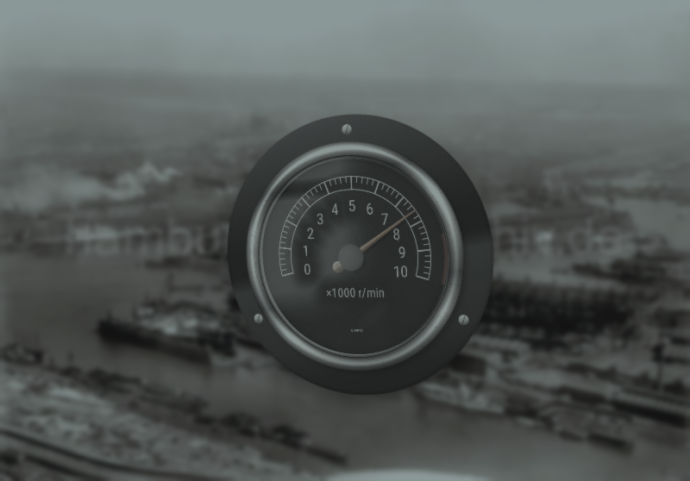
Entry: 7600 rpm
